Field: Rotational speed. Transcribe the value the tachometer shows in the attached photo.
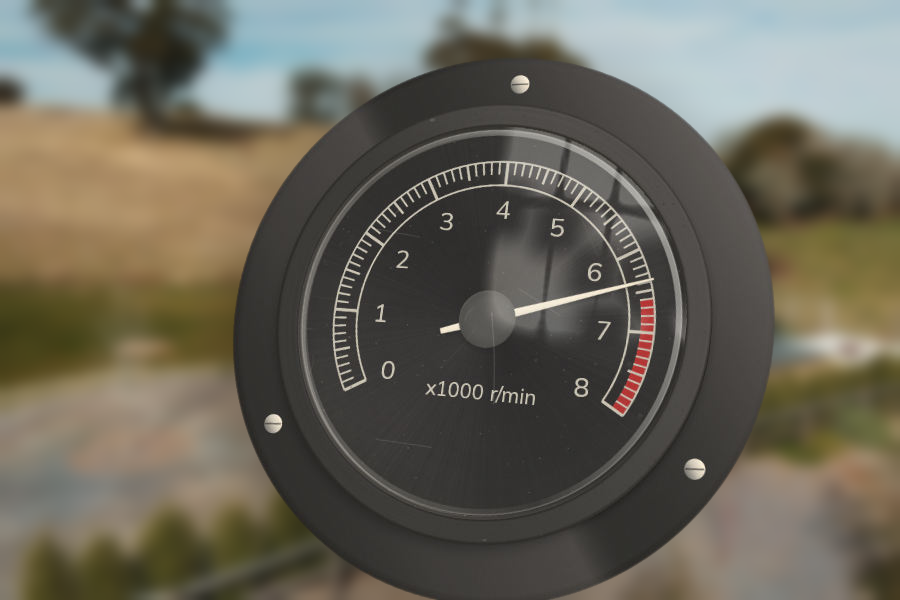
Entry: 6400 rpm
